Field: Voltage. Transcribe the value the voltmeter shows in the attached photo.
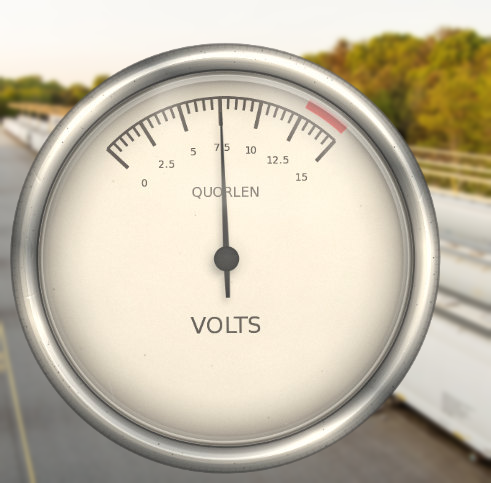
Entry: 7.5 V
